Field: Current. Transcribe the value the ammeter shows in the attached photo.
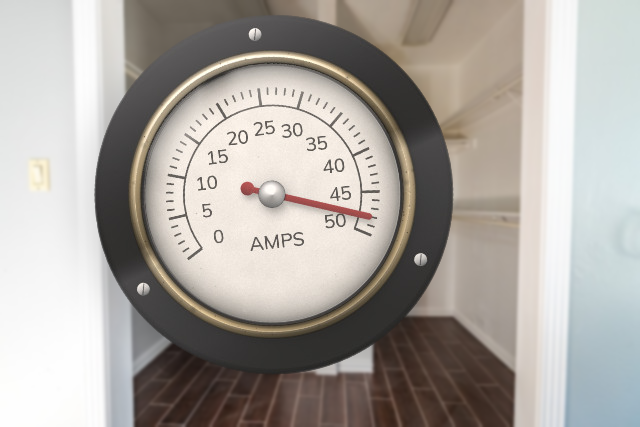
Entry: 48 A
